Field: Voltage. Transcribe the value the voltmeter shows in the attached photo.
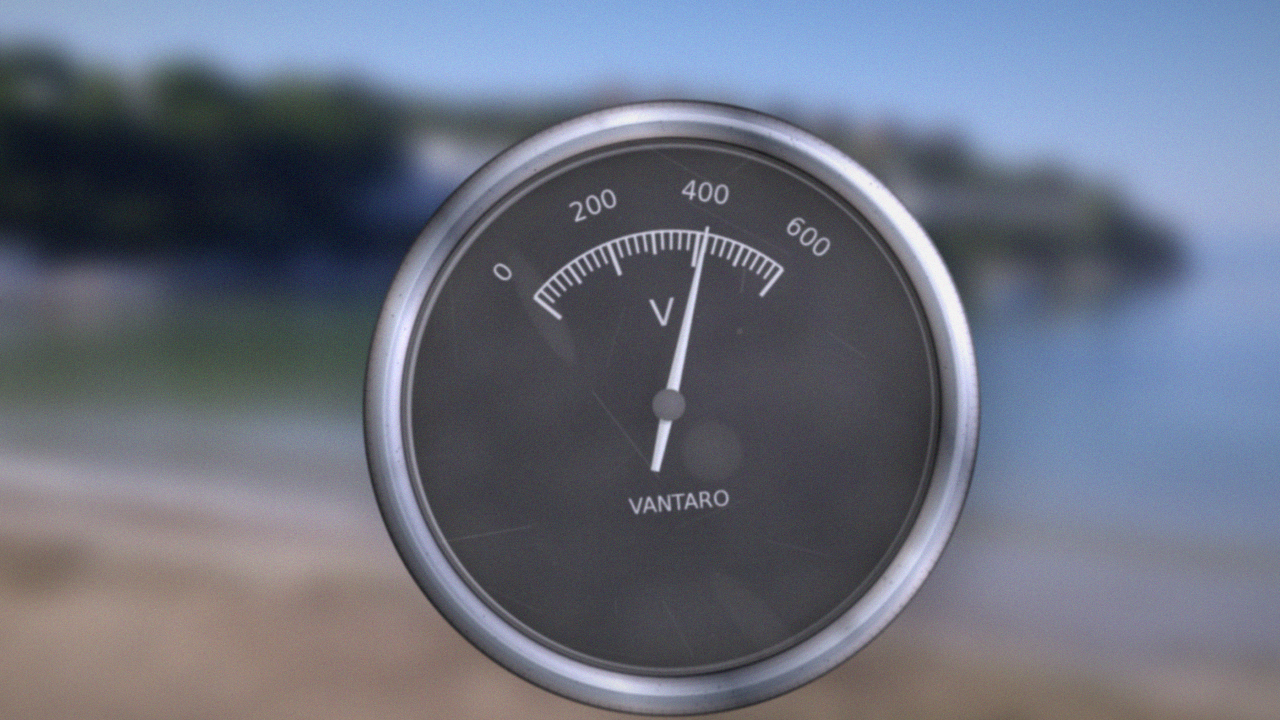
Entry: 420 V
